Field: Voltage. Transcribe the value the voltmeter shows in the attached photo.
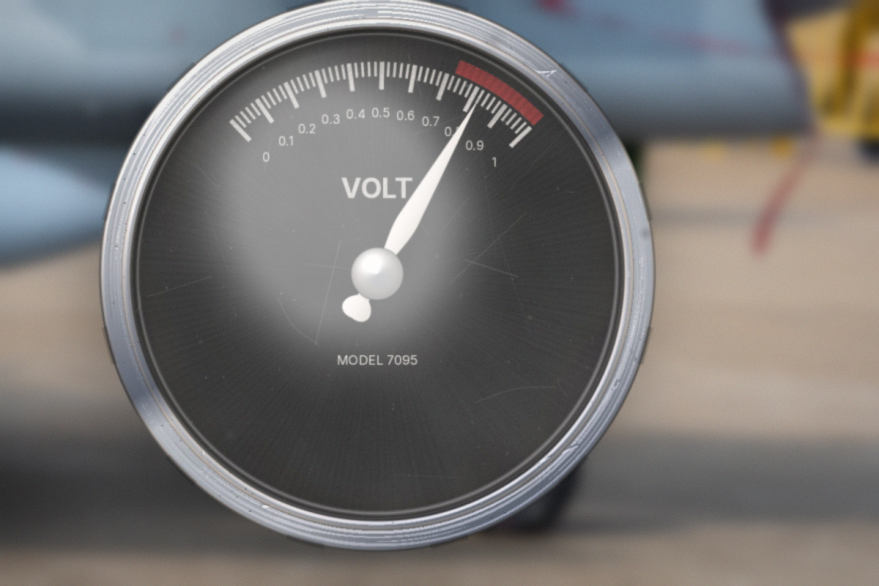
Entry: 0.82 V
